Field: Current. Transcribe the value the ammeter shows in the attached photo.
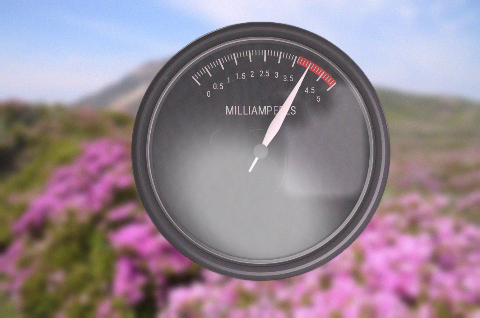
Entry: 4 mA
